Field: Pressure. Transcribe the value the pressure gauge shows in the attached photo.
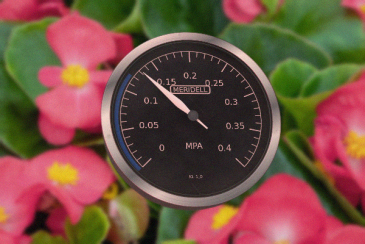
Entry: 0.13 MPa
